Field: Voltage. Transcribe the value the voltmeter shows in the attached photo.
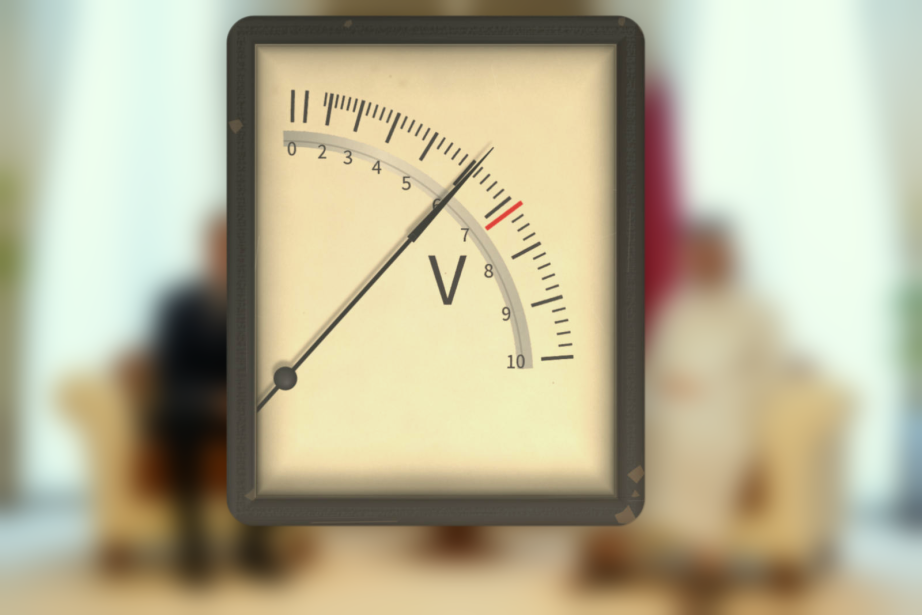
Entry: 6.1 V
